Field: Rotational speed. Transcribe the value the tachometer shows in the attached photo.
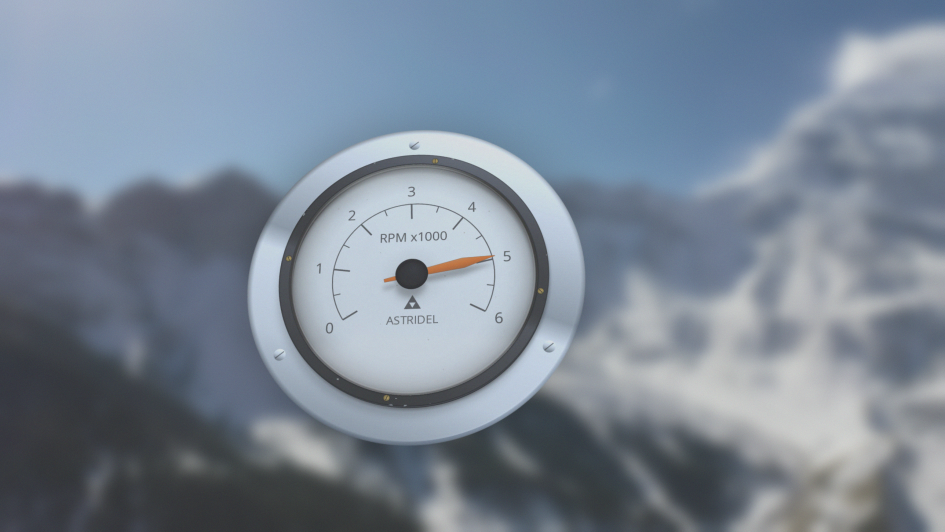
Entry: 5000 rpm
